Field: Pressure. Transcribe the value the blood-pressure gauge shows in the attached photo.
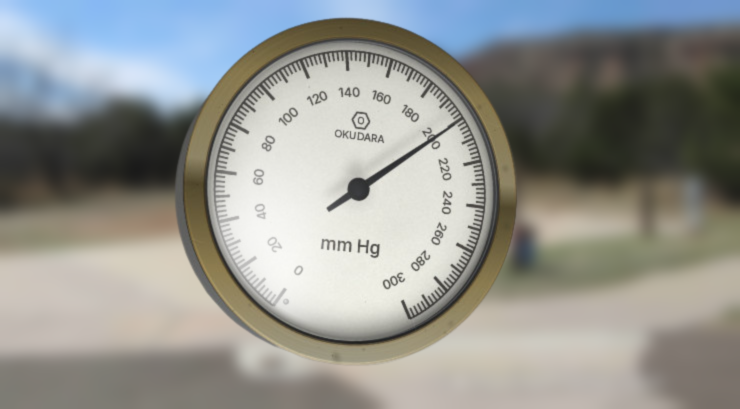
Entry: 200 mmHg
